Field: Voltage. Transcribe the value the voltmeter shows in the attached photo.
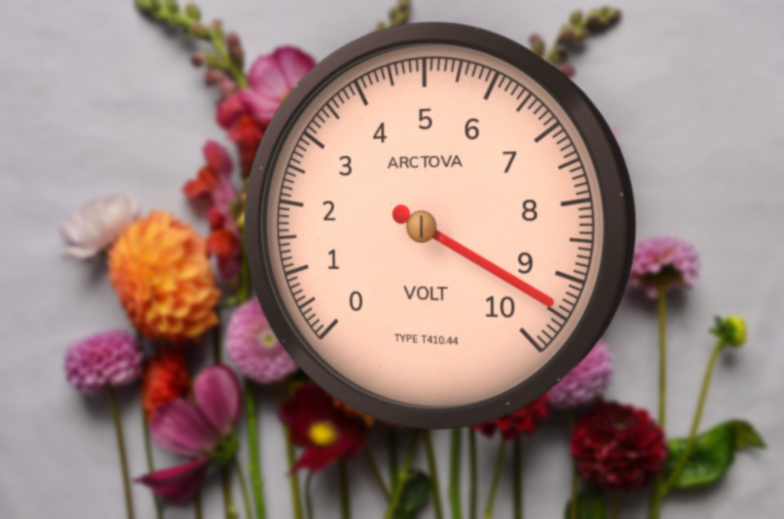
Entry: 9.4 V
